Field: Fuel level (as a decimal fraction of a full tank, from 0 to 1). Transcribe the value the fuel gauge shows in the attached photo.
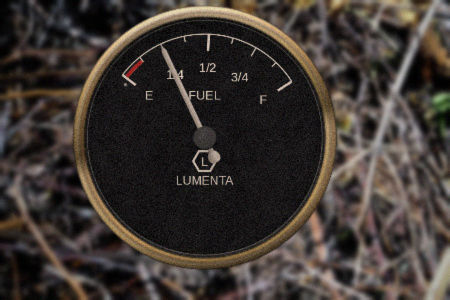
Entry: 0.25
